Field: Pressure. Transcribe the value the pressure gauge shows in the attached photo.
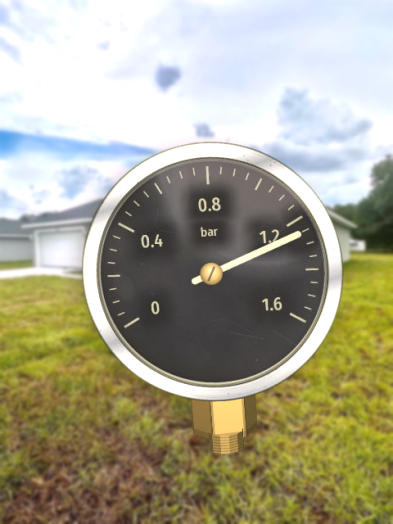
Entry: 1.25 bar
